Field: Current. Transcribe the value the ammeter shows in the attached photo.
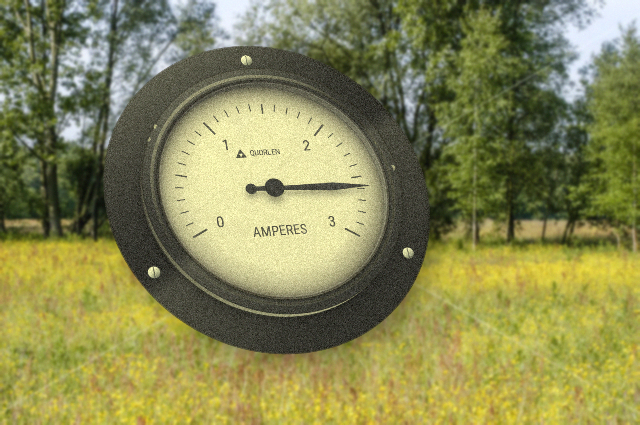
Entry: 2.6 A
